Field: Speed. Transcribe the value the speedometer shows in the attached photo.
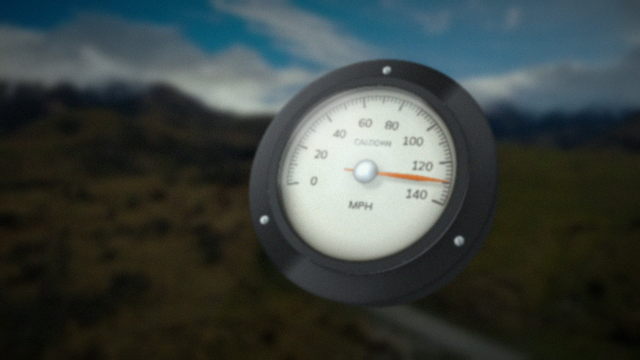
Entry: 130 mph
